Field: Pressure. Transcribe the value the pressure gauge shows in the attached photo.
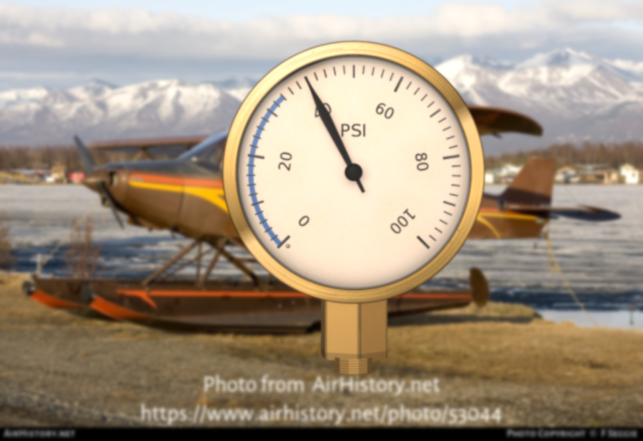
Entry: 40 psi
